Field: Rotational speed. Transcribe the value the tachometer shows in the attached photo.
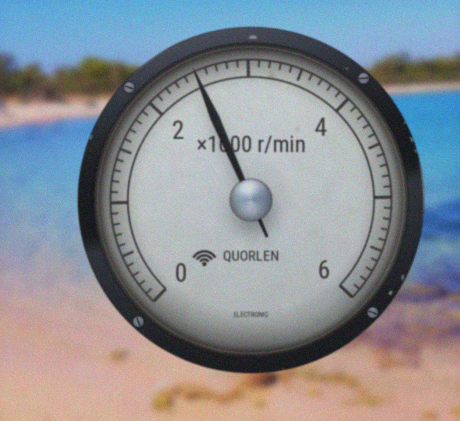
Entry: 2500 rpm
